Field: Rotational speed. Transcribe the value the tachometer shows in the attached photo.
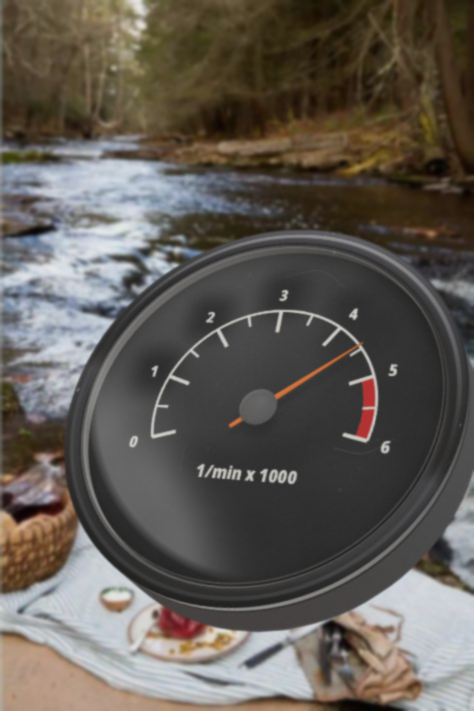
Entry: 4500 rpm
